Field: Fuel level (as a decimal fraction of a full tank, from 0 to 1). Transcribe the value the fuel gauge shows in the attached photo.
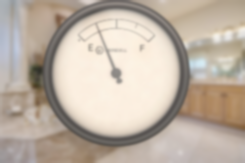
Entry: 0.25
